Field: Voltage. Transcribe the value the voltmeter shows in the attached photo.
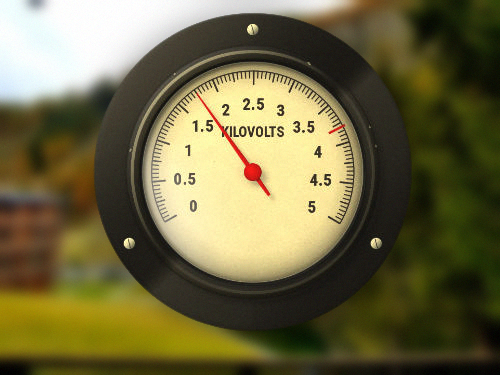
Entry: 1.75 kV
